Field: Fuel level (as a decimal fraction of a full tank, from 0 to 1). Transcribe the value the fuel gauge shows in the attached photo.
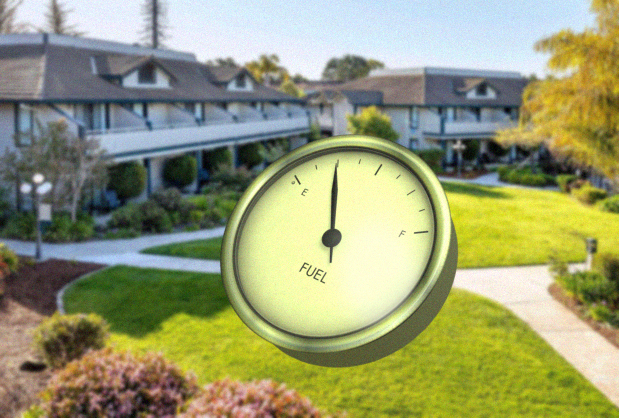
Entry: 0.25
